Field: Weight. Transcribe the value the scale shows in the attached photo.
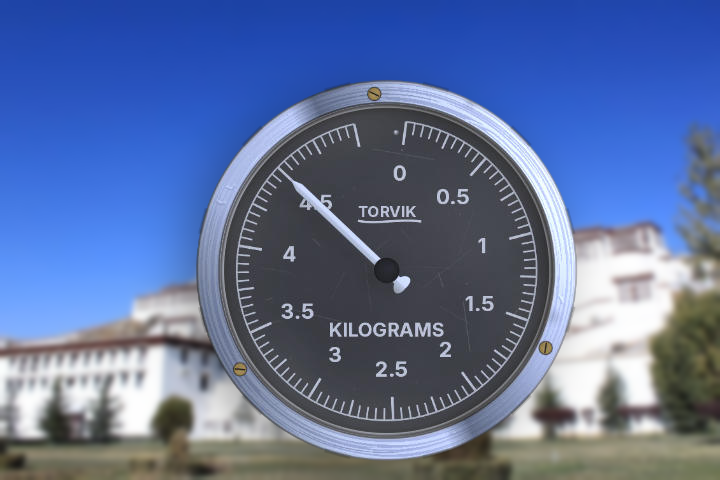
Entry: 4.5 kg
